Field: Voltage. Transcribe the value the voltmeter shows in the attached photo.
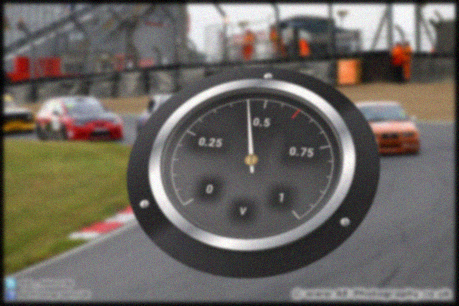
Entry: 0.45 V
